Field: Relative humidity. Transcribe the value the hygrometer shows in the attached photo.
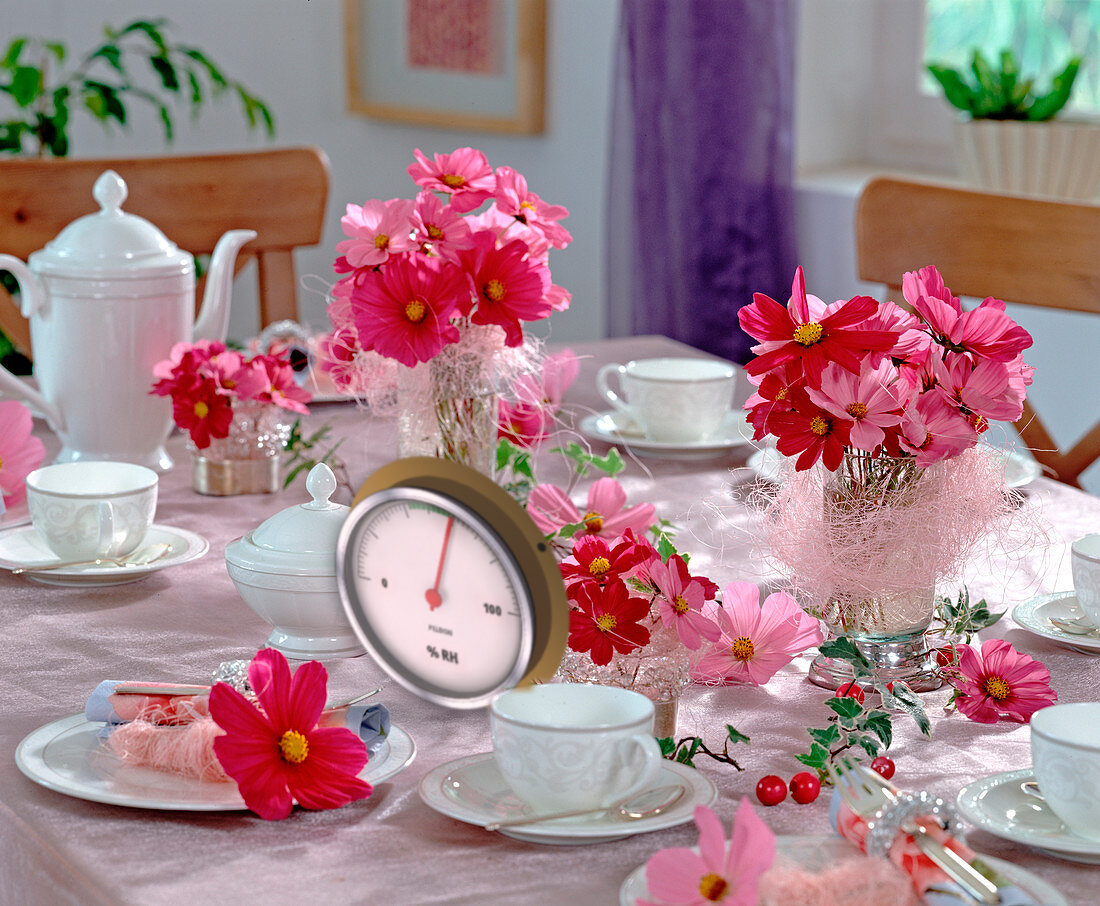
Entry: 60 %
